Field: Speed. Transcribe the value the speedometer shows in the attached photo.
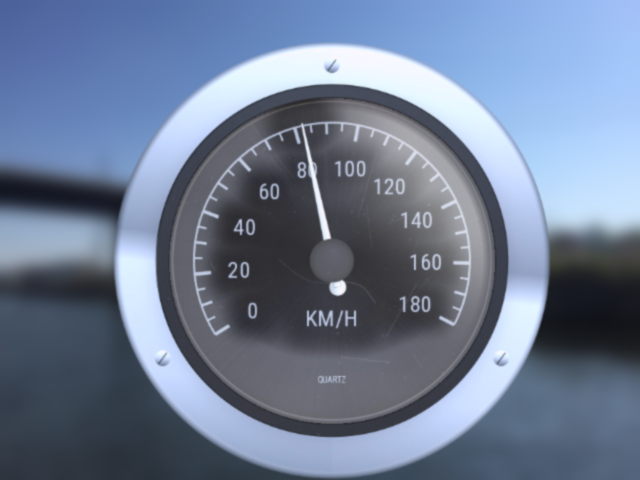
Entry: 82.5 km/h
